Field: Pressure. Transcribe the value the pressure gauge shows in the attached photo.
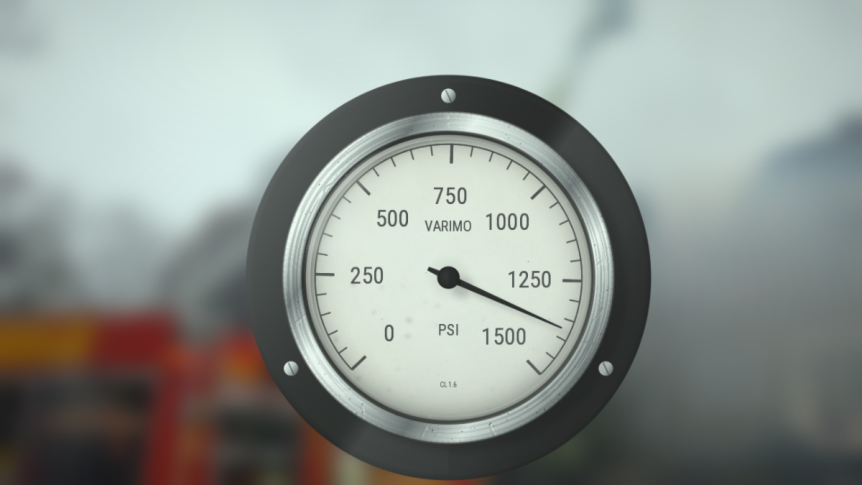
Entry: 1375 psi
